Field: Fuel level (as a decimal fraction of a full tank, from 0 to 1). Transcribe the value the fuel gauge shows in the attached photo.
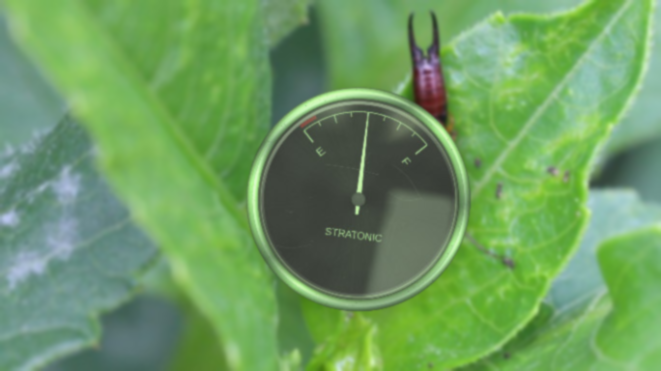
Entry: 0.5
